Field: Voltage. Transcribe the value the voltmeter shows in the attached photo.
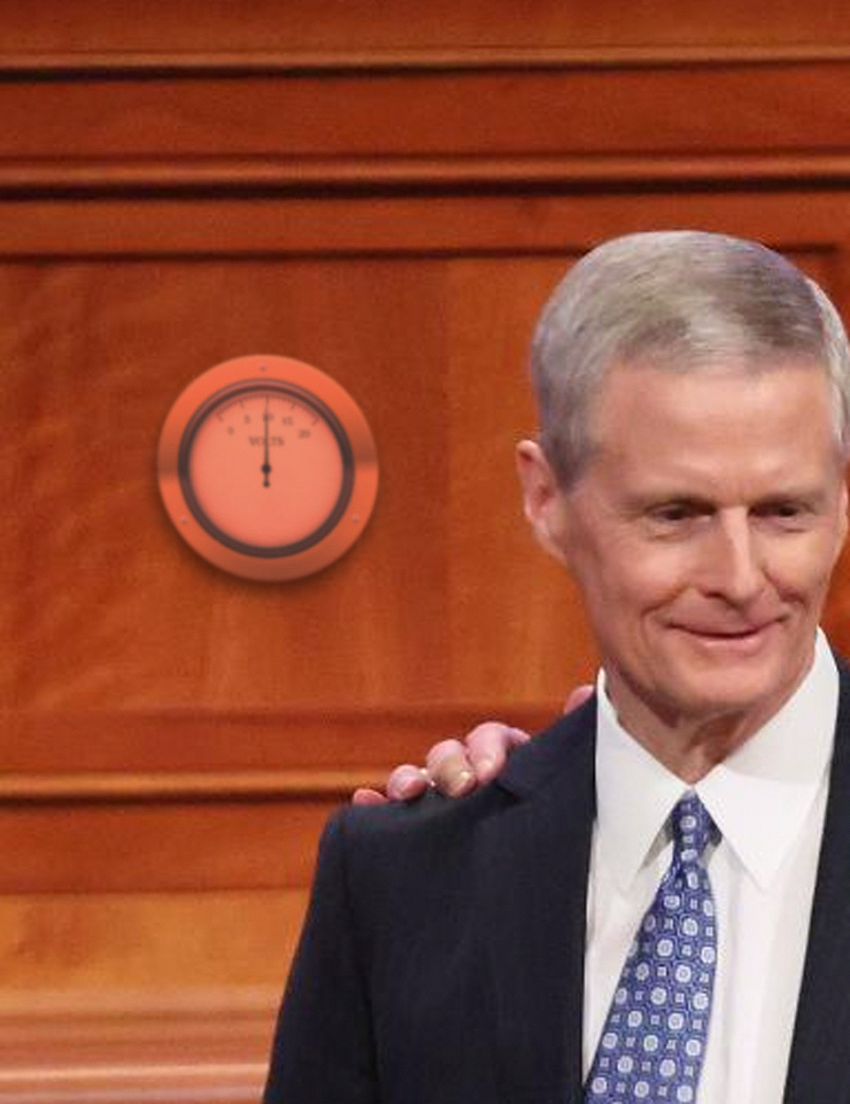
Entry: 10 V
